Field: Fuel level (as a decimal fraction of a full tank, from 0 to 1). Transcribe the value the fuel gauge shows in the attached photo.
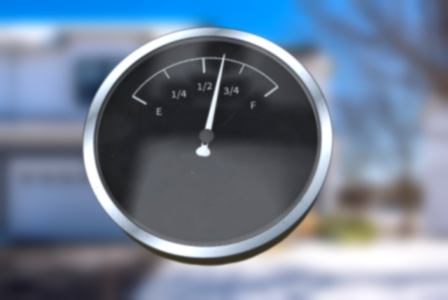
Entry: 0.625
